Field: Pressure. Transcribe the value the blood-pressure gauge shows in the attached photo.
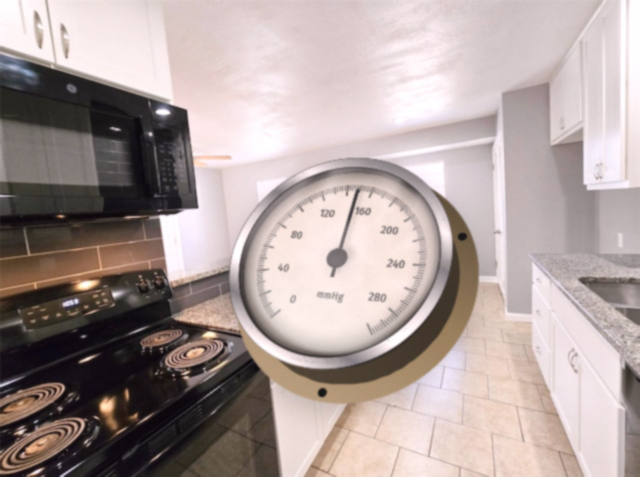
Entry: 150 mmHg
